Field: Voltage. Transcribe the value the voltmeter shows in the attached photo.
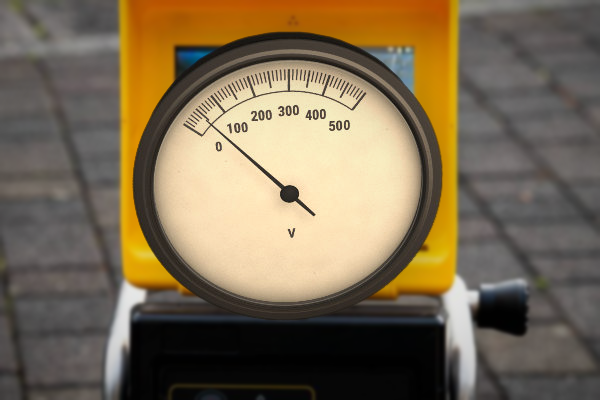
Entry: 50 V
